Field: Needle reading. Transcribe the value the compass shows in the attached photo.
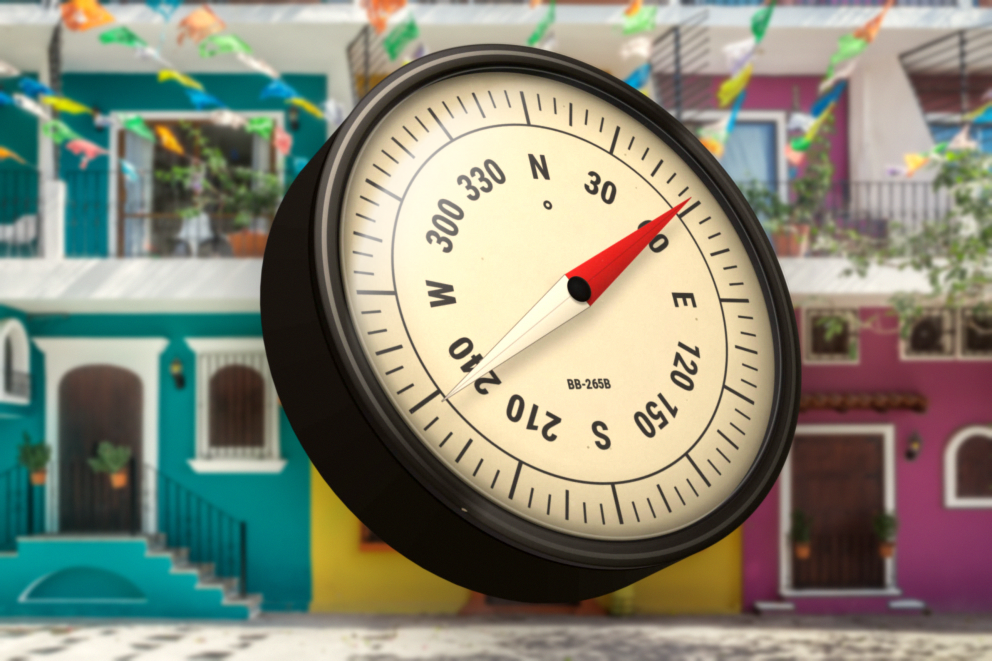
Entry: 57.5 °
